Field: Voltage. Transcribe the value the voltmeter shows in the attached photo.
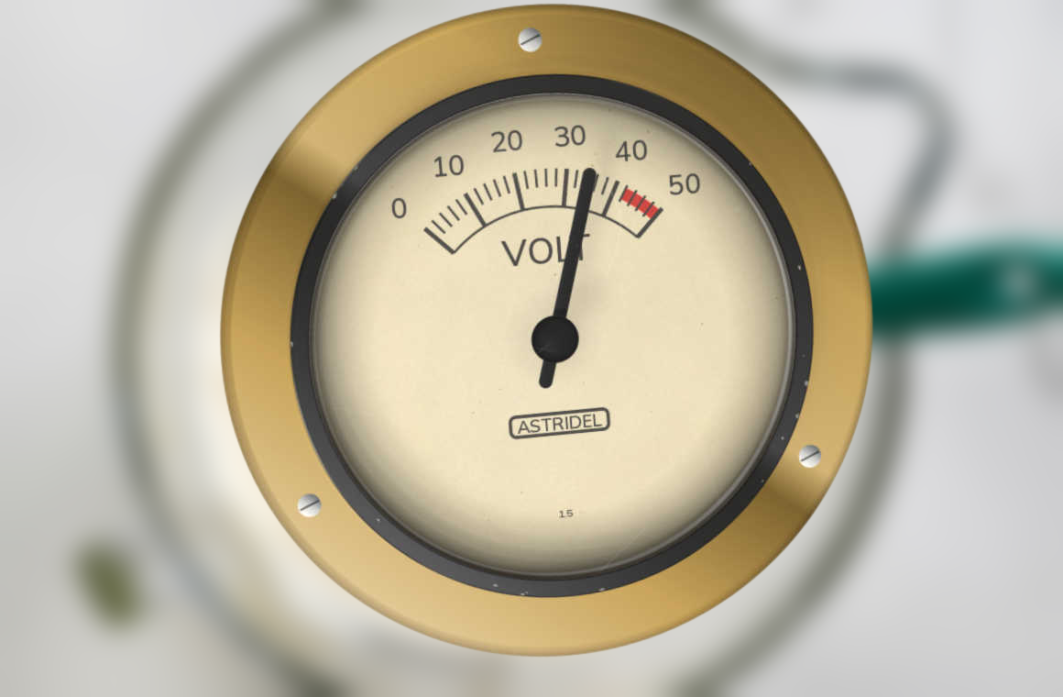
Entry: 34 V
